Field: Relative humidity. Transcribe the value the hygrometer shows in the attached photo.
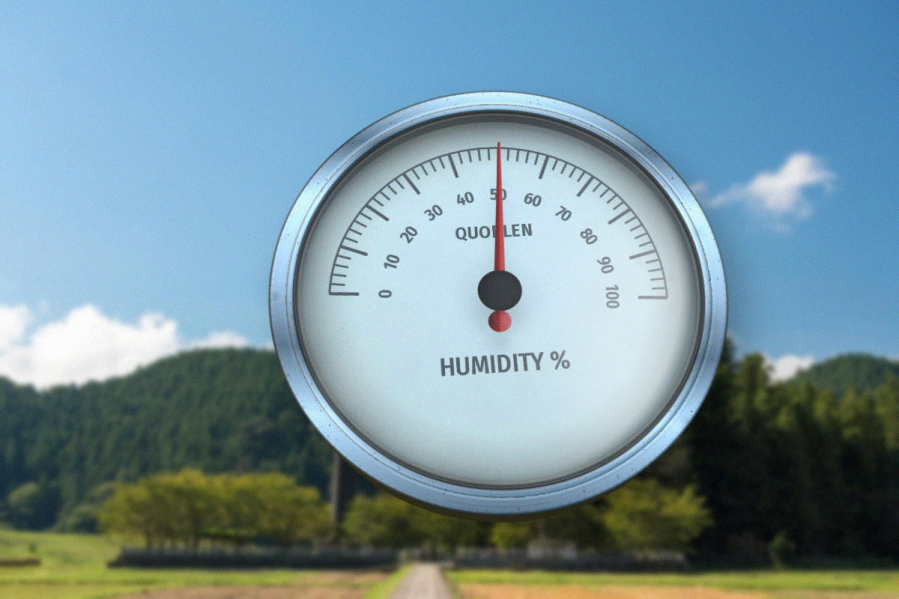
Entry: 50 %
